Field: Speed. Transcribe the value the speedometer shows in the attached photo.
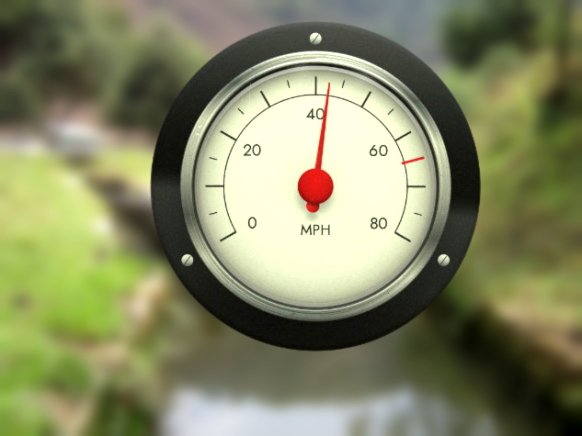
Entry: 42.5 mph
